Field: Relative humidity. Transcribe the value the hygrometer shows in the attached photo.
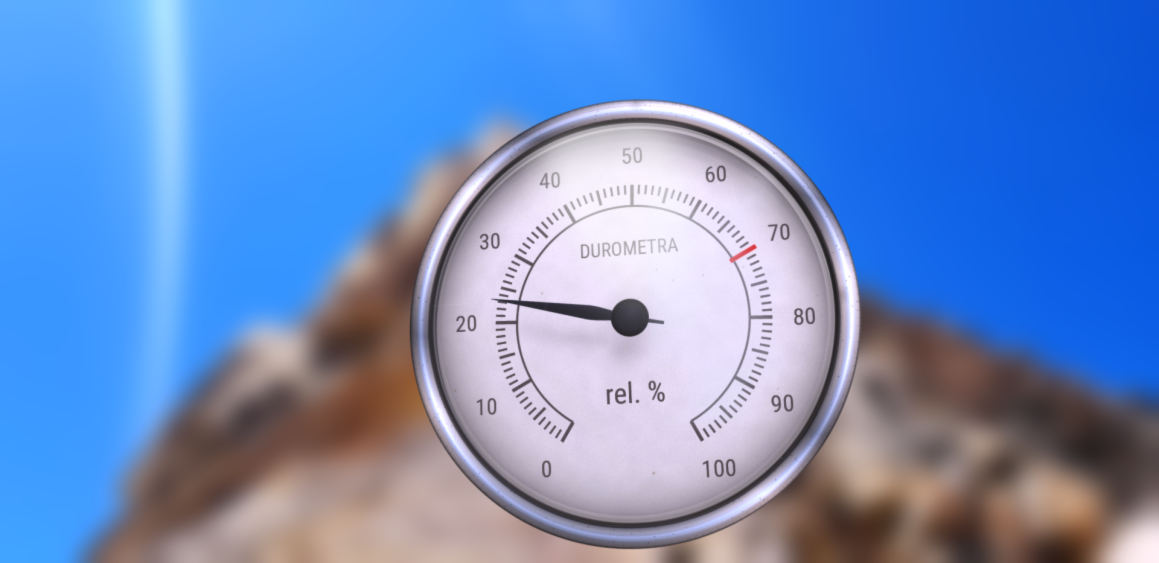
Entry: 23 %
